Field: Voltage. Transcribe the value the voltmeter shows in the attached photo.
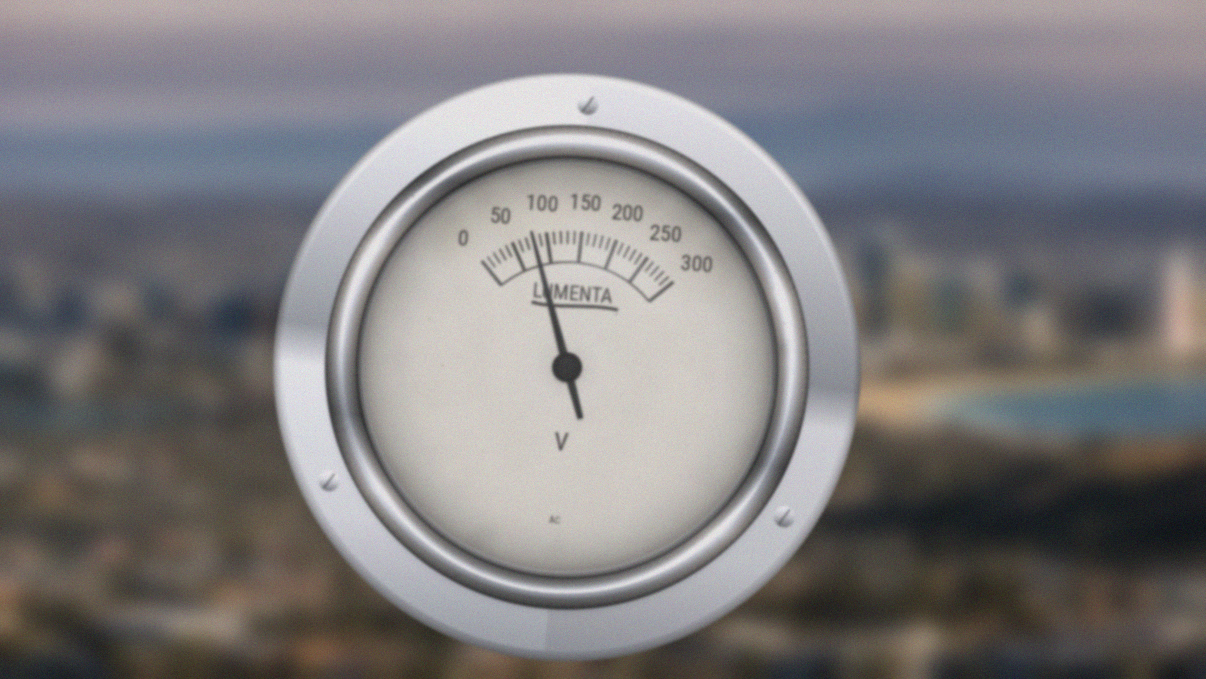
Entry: 80 V
